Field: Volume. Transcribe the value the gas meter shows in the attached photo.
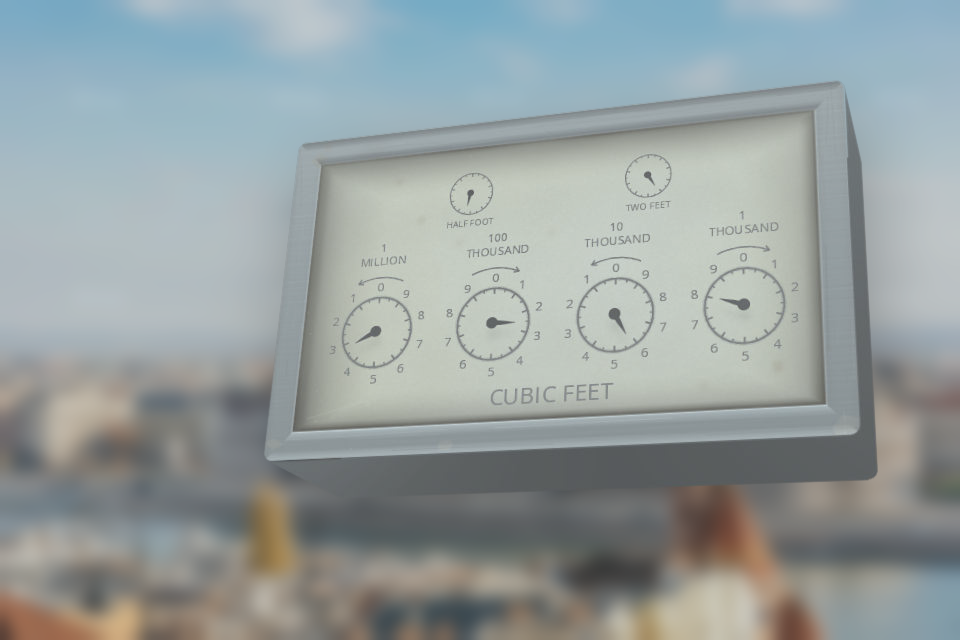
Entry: 325800 ft³
